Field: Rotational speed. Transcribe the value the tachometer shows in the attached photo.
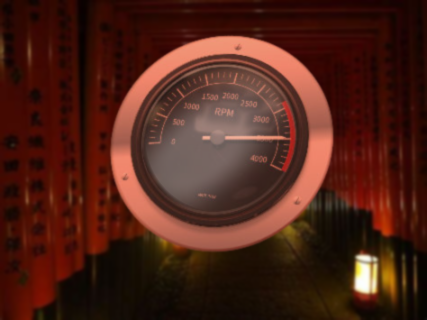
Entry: 3500 rpm
